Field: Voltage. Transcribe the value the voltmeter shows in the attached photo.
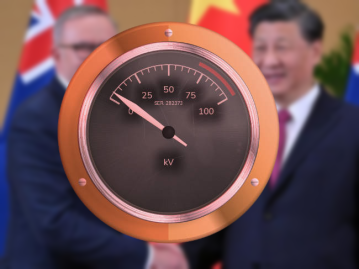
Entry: 5 kV
